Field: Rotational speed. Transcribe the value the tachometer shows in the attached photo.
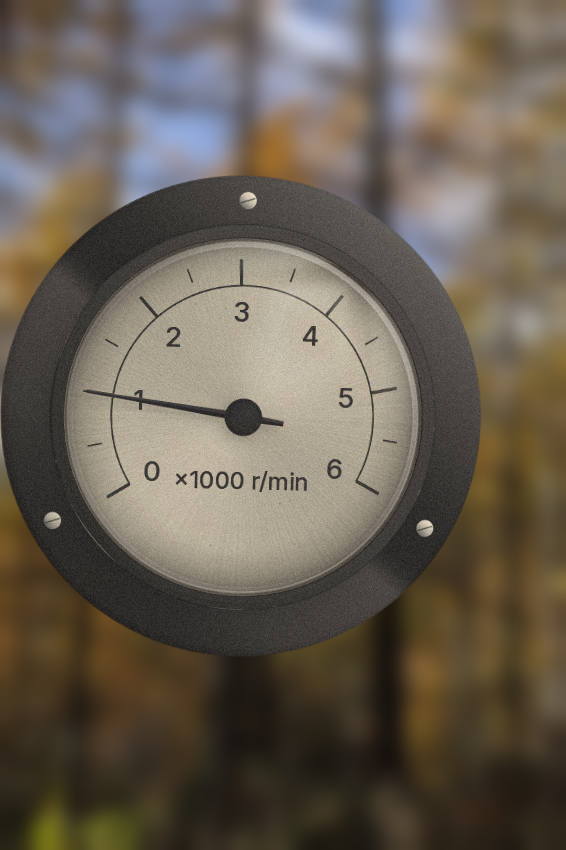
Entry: 1000 rpm
